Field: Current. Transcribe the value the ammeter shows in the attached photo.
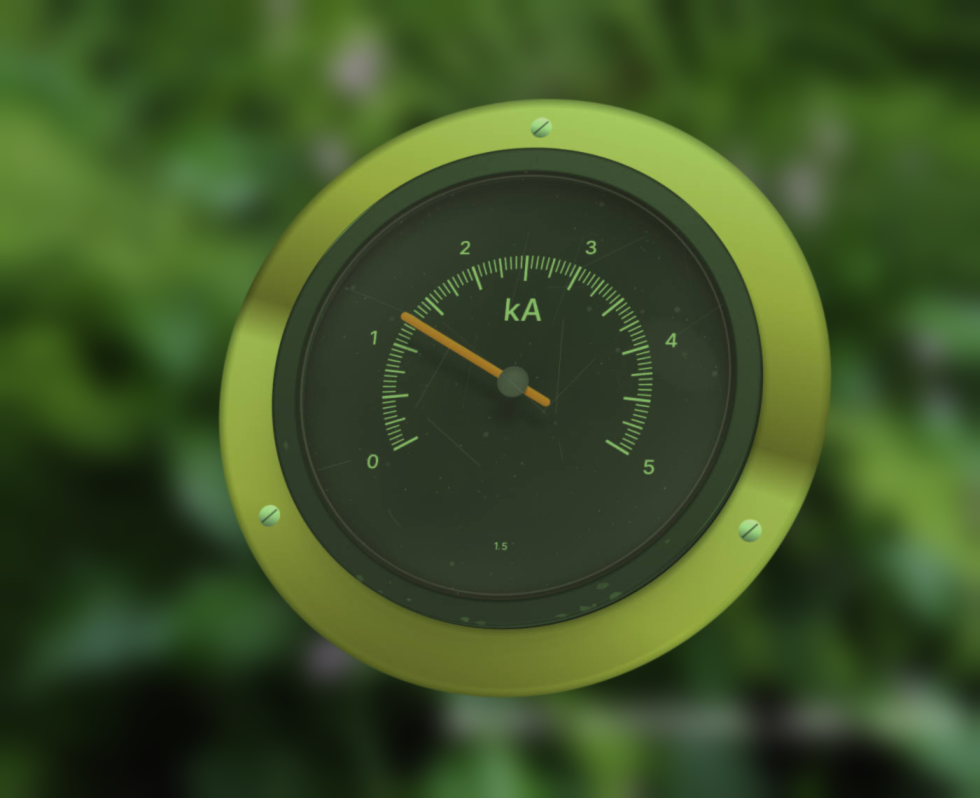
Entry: 1.25 kA
